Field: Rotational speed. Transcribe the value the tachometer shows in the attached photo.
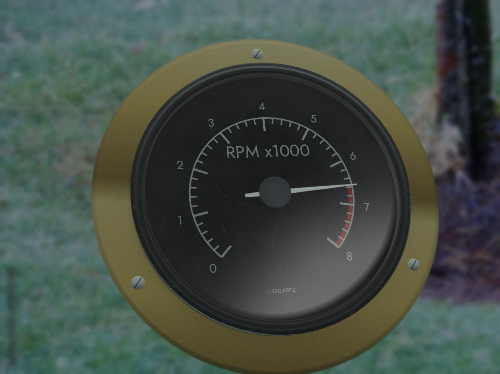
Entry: 6600 rpm
